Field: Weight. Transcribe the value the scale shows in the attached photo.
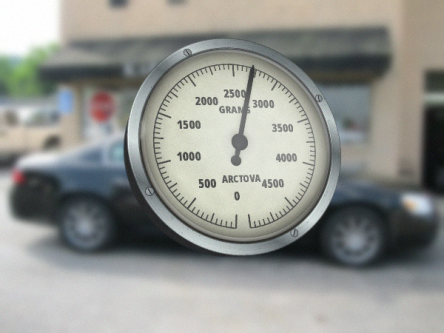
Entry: 2700 g
